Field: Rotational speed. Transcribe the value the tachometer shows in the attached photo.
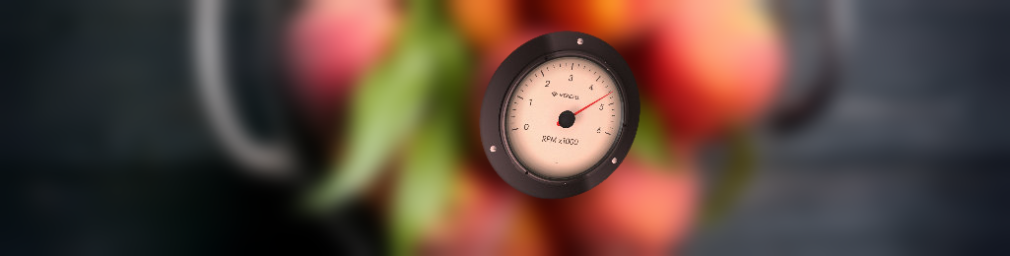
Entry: 4600 rpm
